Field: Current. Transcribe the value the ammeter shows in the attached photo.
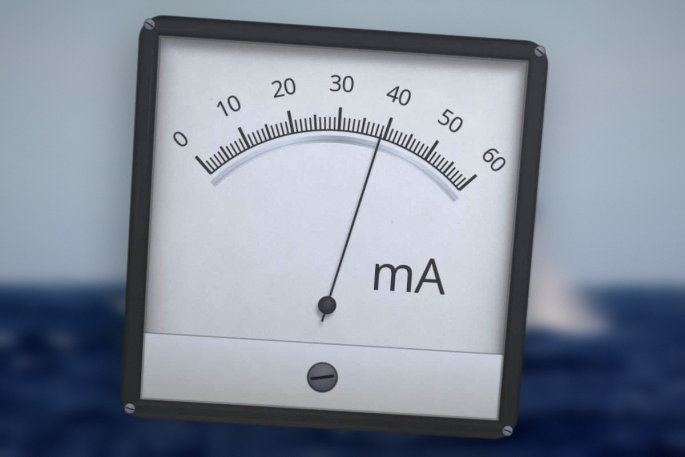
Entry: 39 mA
